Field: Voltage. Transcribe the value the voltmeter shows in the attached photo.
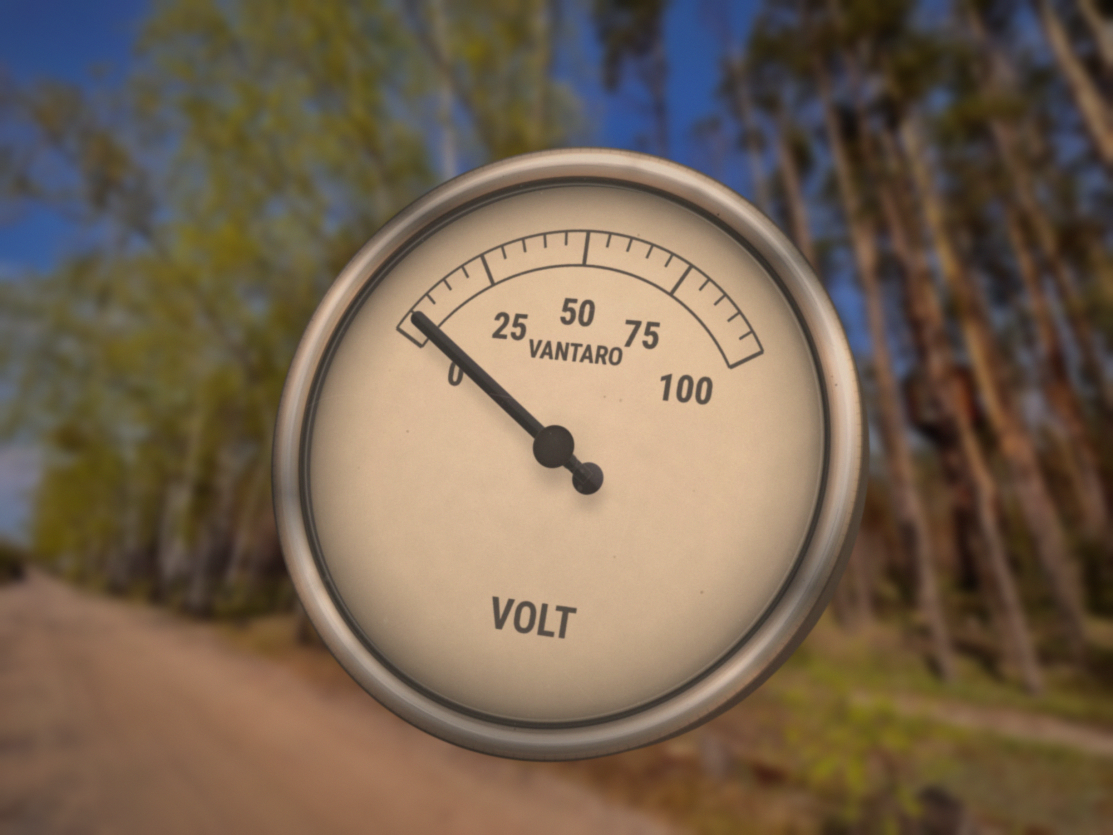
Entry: 5 V
